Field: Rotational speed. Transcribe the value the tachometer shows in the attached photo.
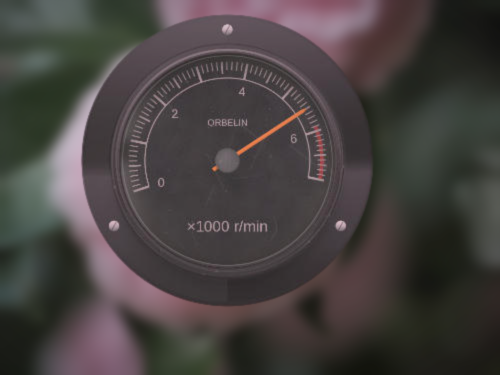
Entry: 5500 rpm
